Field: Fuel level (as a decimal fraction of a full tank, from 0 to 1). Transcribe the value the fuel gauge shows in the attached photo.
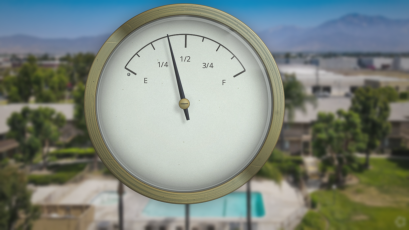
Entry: 0.375
